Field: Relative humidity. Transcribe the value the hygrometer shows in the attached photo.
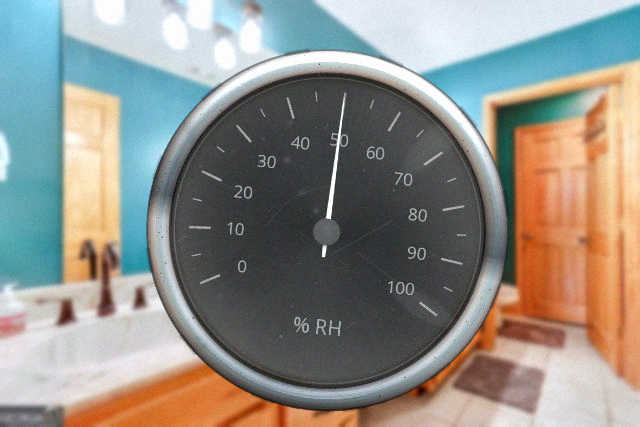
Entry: 50 %
